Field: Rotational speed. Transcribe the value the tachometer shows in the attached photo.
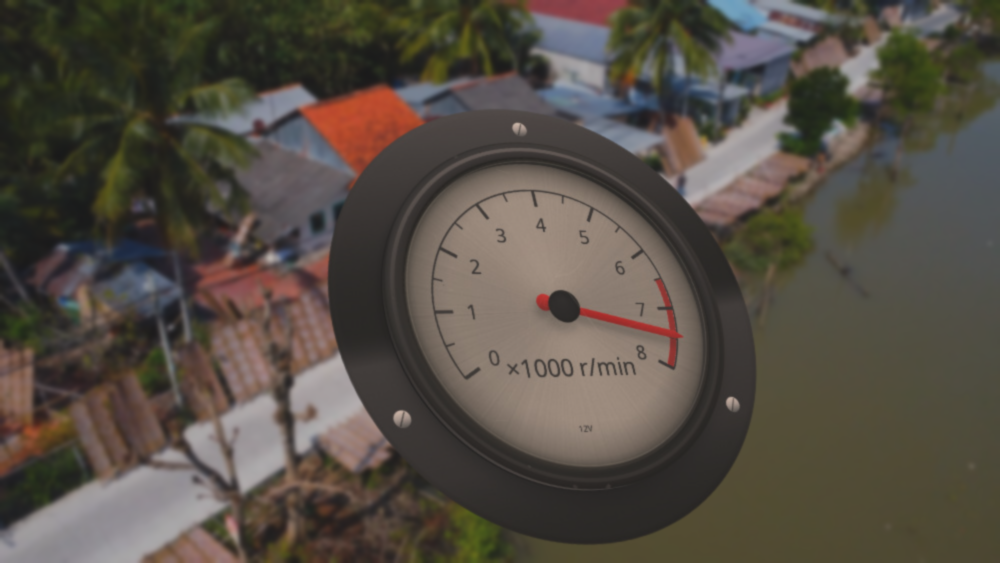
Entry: 7500 rpm
